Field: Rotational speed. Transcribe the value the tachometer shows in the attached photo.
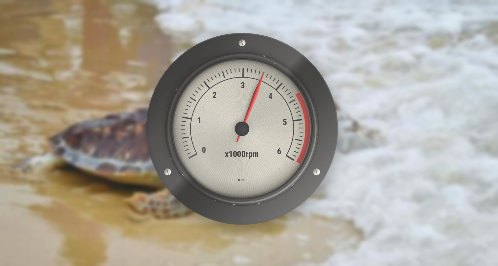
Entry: 3500 rpm
